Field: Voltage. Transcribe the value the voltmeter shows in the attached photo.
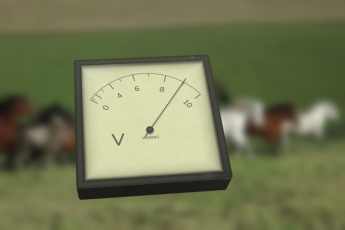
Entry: 9 V
